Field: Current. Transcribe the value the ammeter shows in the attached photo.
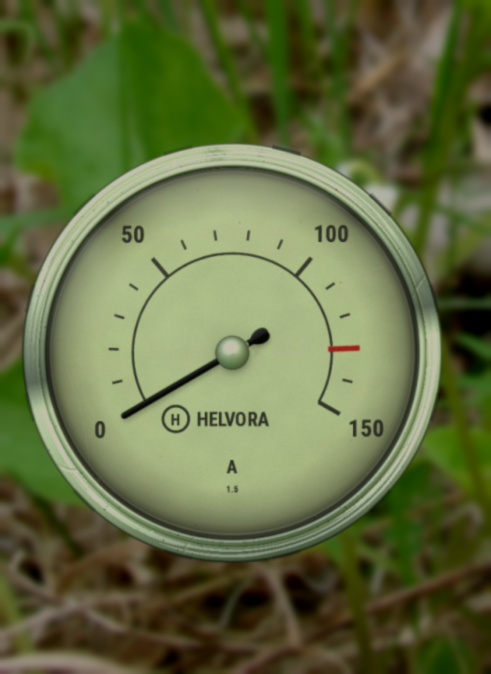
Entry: 0 A
